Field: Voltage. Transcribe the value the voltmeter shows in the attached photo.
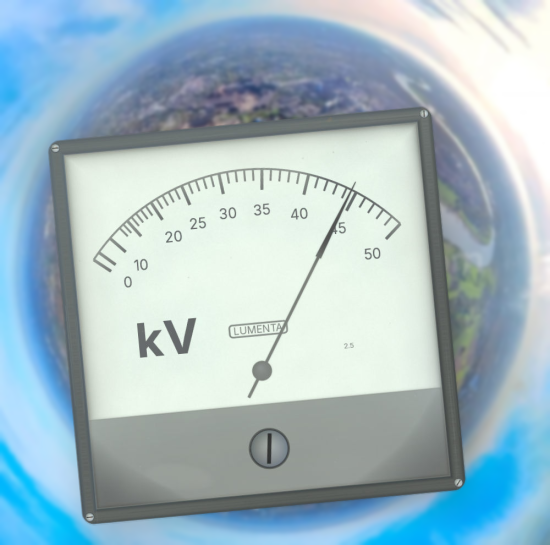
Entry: 44.5 kV
